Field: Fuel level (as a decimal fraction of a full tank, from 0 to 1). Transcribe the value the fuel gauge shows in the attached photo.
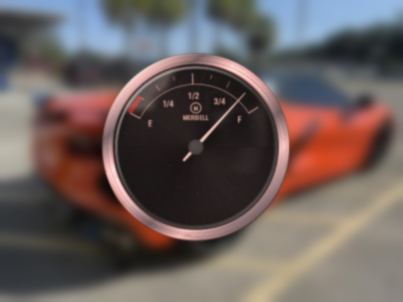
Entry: 0.875
